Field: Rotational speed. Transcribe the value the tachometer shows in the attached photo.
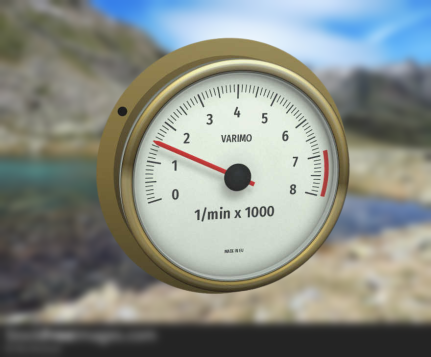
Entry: 1500 rpm
